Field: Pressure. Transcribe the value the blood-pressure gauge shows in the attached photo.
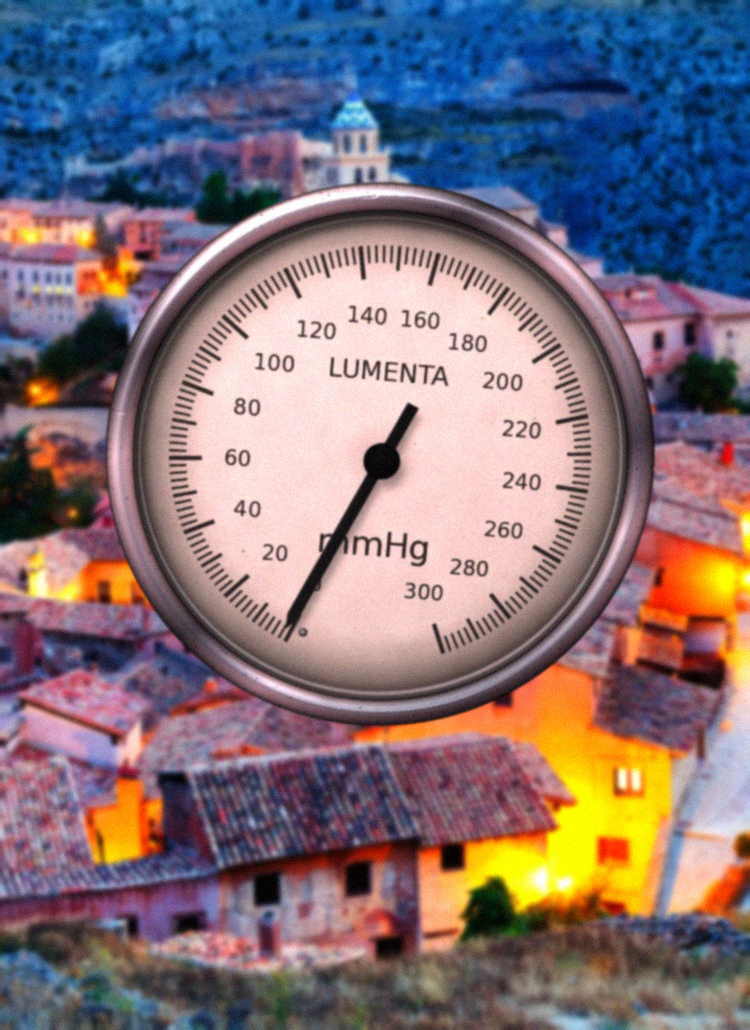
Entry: 2 mmHg
